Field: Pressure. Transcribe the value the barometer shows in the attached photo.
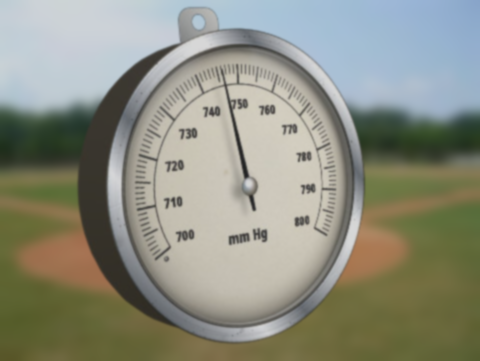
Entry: 745 mmHg
